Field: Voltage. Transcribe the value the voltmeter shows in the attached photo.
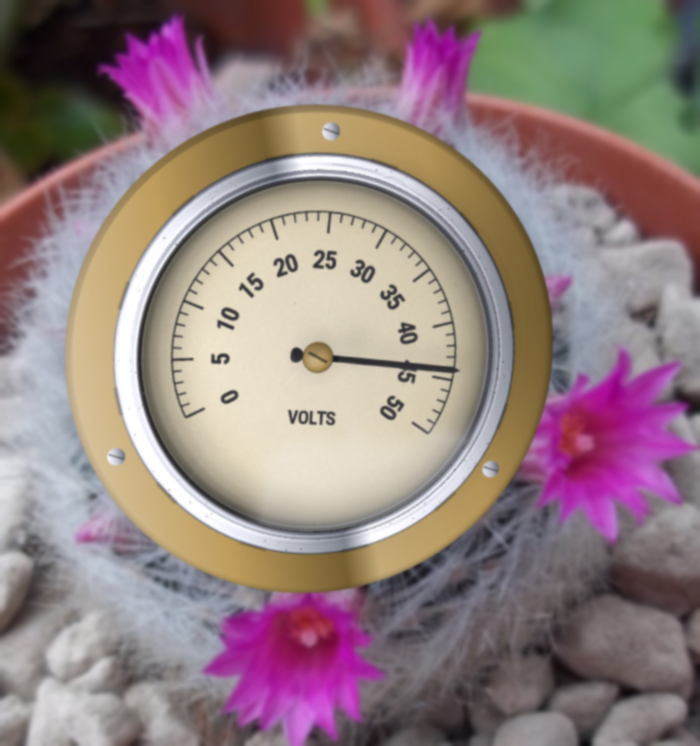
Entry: 44 V
